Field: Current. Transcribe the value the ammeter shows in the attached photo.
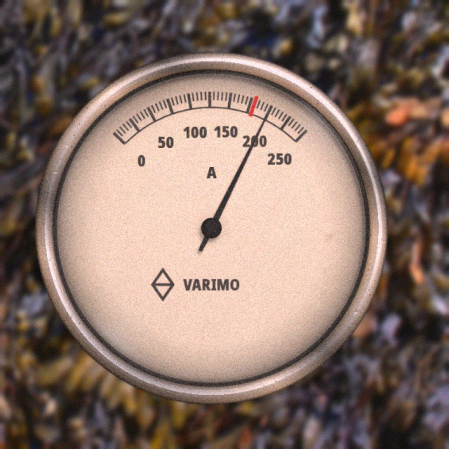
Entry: 200 A
